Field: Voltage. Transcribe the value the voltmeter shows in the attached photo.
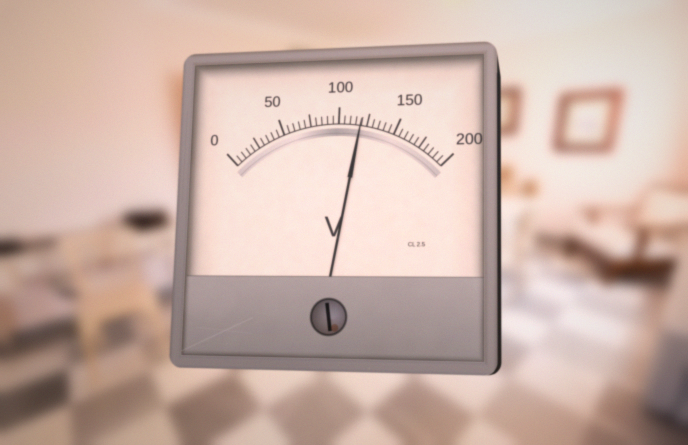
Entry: 120 V
